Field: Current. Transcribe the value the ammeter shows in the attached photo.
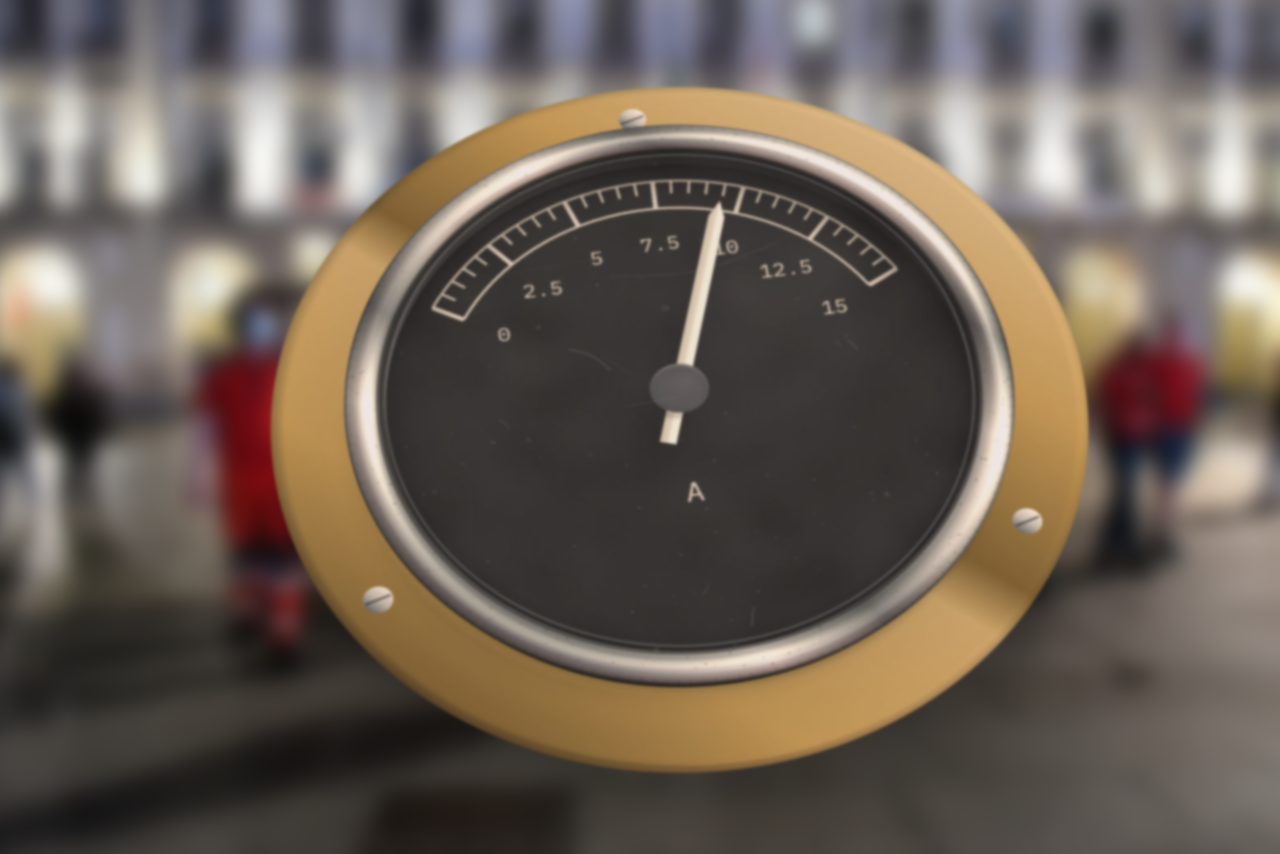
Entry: 9.5 A
